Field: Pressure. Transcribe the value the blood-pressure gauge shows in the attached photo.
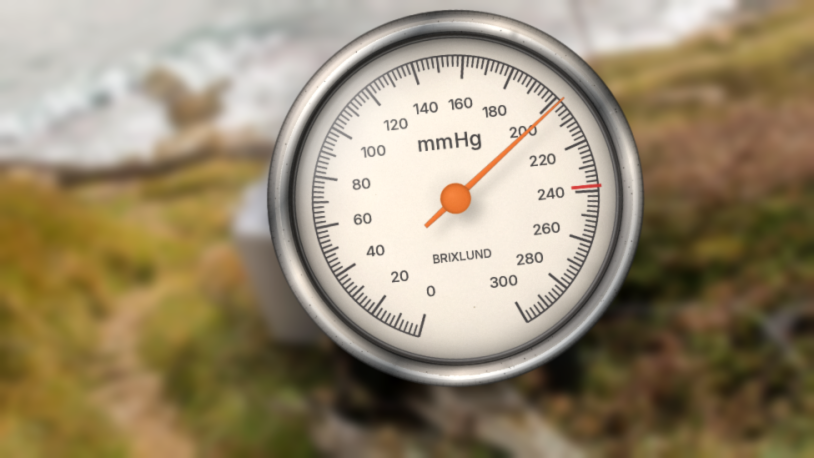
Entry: 202 mmHg
